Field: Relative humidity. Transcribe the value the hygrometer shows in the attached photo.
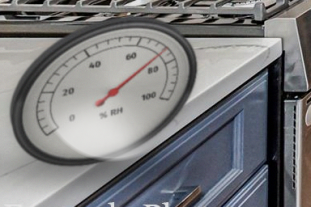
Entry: 72 %
